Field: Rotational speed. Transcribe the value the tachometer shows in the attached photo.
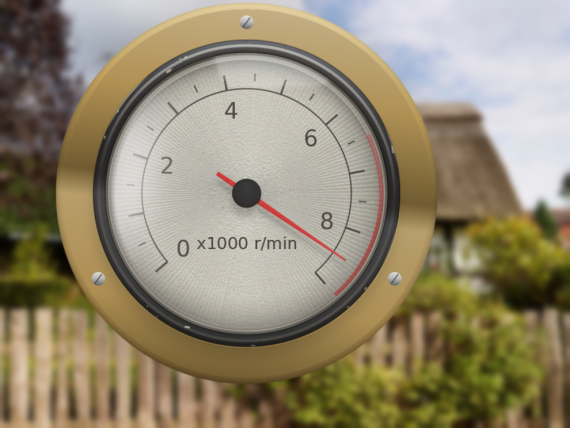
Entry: 8500 rpm
